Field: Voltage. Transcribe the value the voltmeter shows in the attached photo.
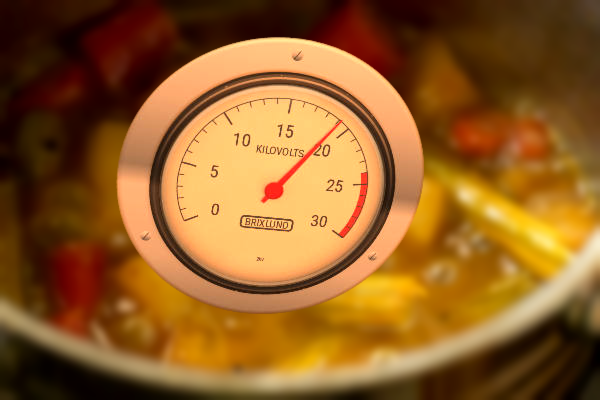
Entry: 19 kV
